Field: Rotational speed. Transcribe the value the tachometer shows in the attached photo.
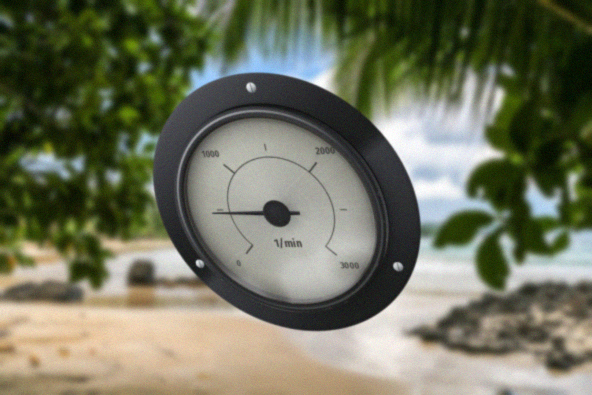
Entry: 500 rpm
